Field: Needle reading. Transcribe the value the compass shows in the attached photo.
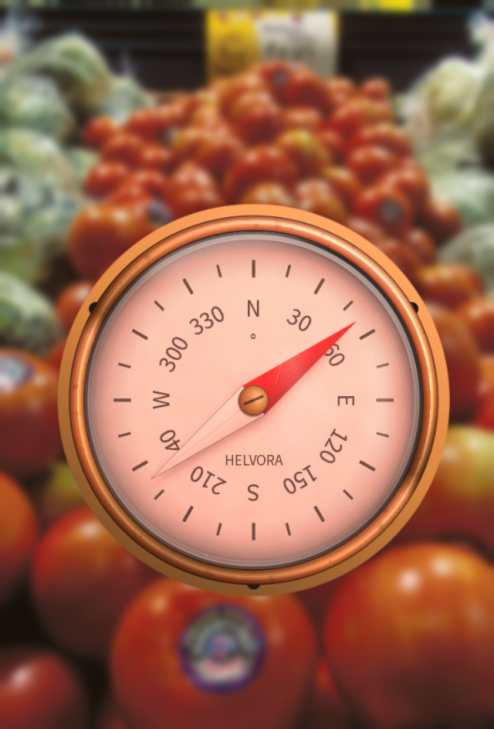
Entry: 52.5 °
